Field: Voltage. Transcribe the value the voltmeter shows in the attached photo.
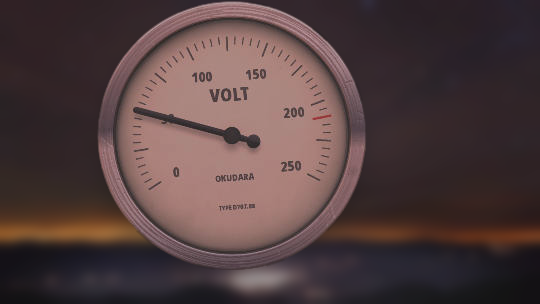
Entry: 50 V
